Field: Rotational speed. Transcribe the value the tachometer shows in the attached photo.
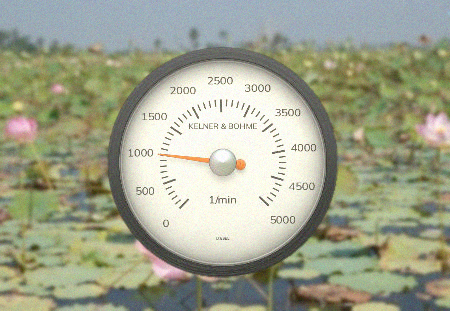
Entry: 1000 rpm
